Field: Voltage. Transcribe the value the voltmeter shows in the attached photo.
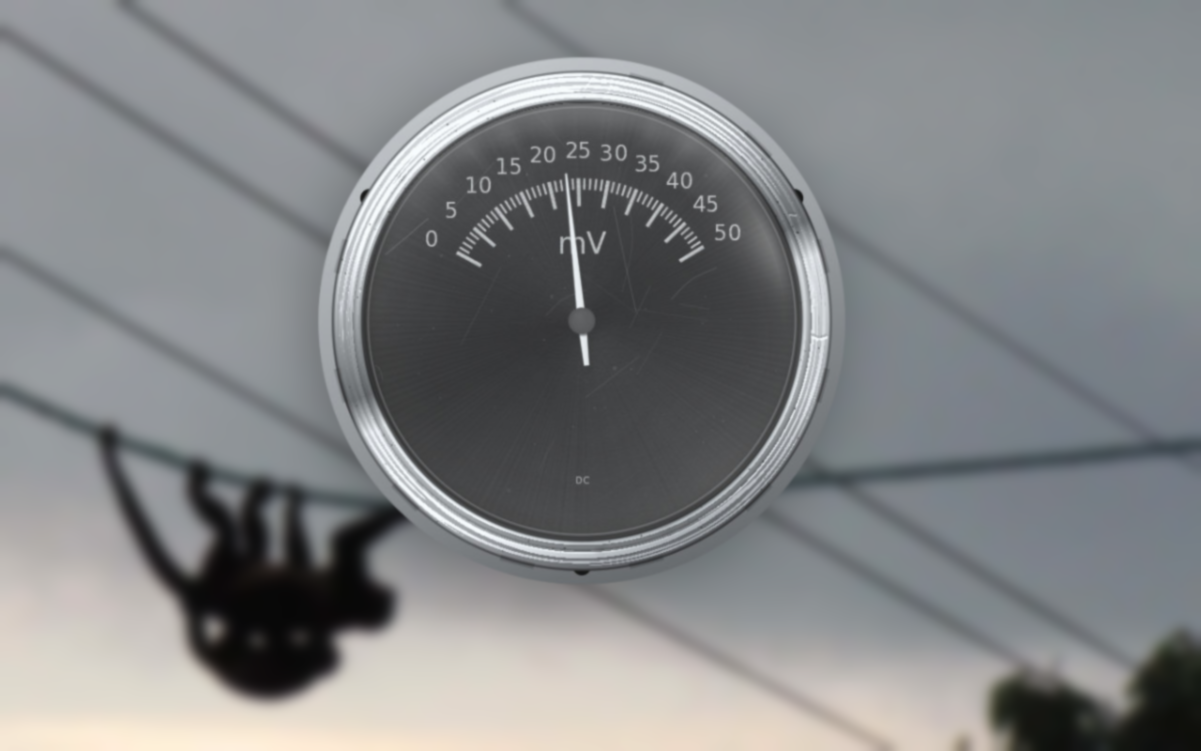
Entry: 23 mV
